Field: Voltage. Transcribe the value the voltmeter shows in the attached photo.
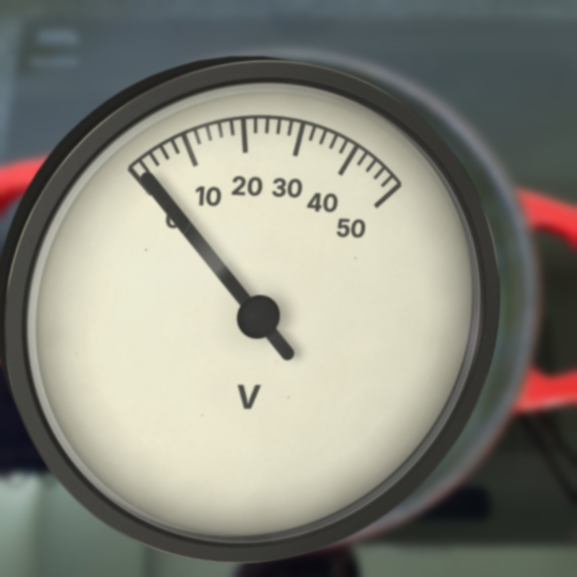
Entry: 1 V
